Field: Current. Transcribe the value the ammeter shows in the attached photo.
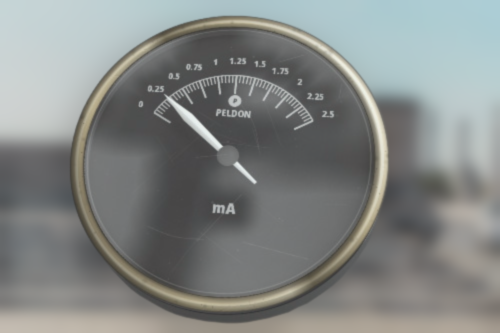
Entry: 0.25 mA
